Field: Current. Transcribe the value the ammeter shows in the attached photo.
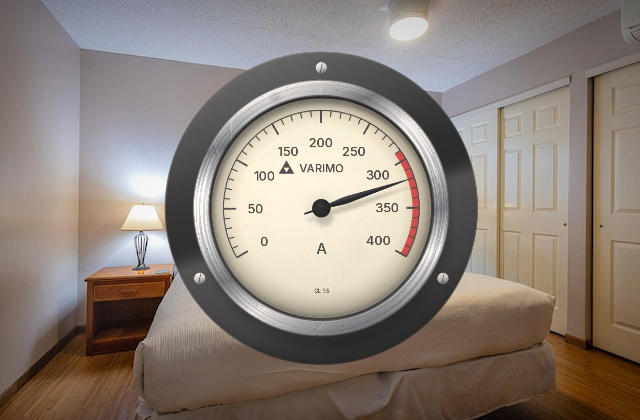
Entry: 320 A
